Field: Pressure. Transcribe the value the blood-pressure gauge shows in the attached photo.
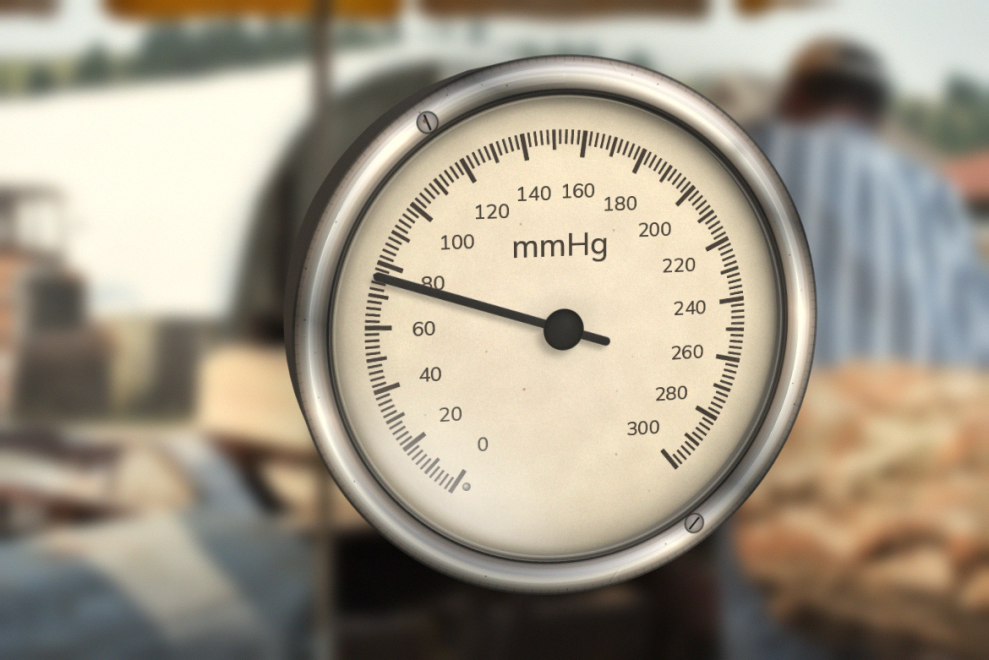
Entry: 76 mmHg
